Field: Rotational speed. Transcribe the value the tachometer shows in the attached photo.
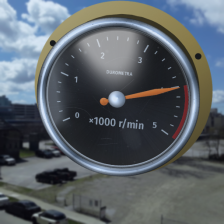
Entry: 4000 rpm
